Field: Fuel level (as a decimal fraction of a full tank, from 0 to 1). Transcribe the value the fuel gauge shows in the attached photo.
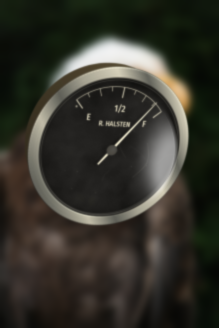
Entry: 0.875
